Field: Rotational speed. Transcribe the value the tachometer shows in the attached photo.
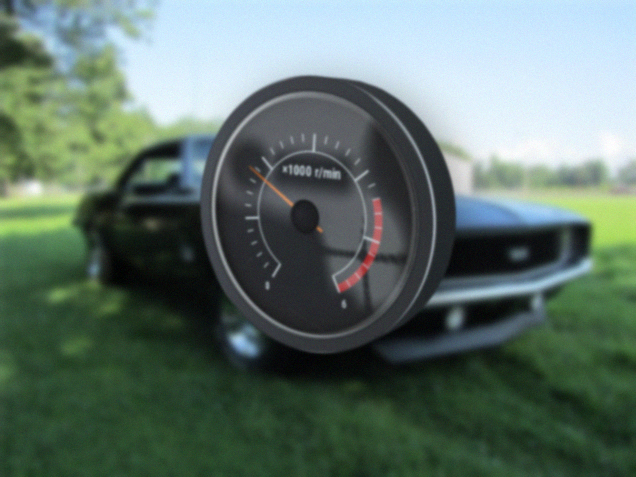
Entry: 1800 rpm
